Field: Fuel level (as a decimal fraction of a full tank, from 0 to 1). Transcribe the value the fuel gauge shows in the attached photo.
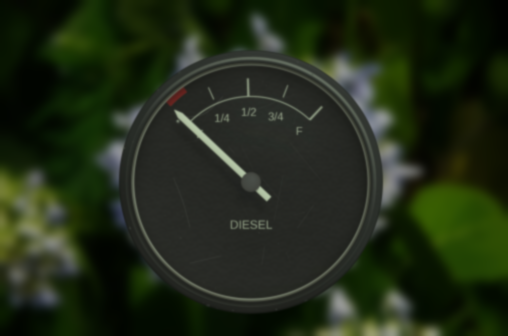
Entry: 0
